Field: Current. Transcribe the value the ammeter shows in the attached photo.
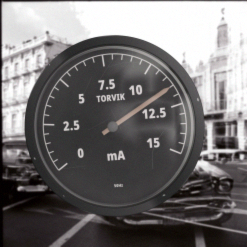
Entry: 11.5 mA
